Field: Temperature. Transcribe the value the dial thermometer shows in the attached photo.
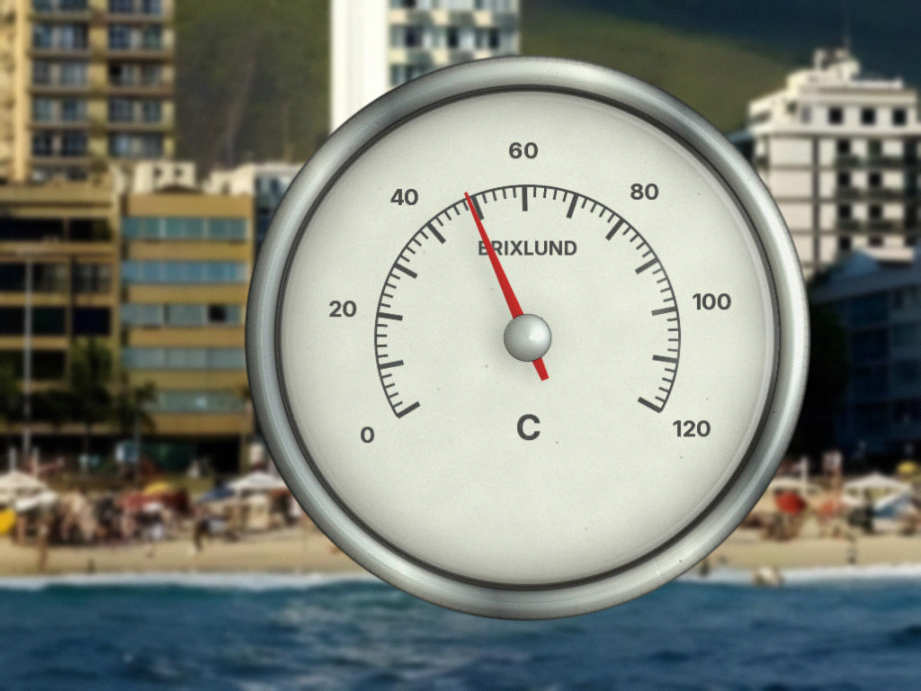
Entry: 49 °C
